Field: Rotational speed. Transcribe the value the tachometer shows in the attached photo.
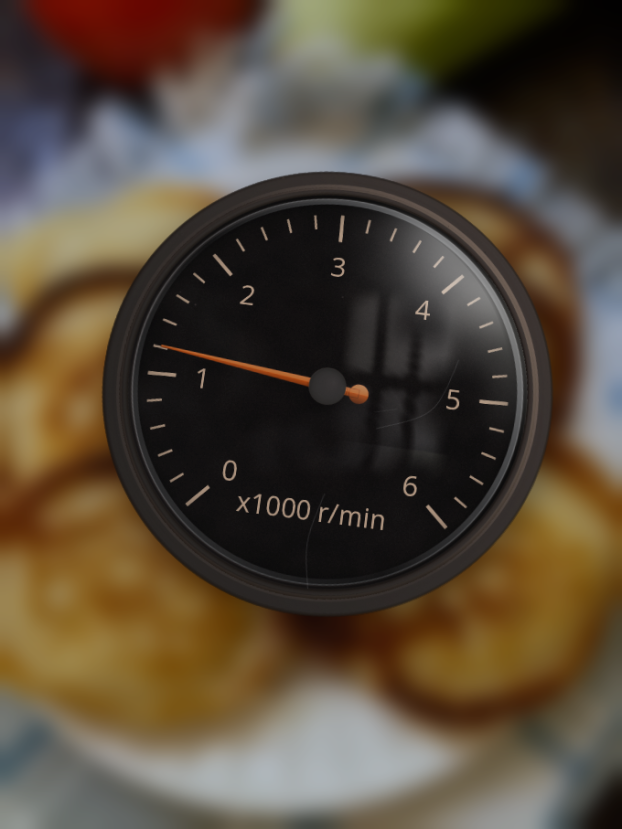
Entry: 1200 rpm
